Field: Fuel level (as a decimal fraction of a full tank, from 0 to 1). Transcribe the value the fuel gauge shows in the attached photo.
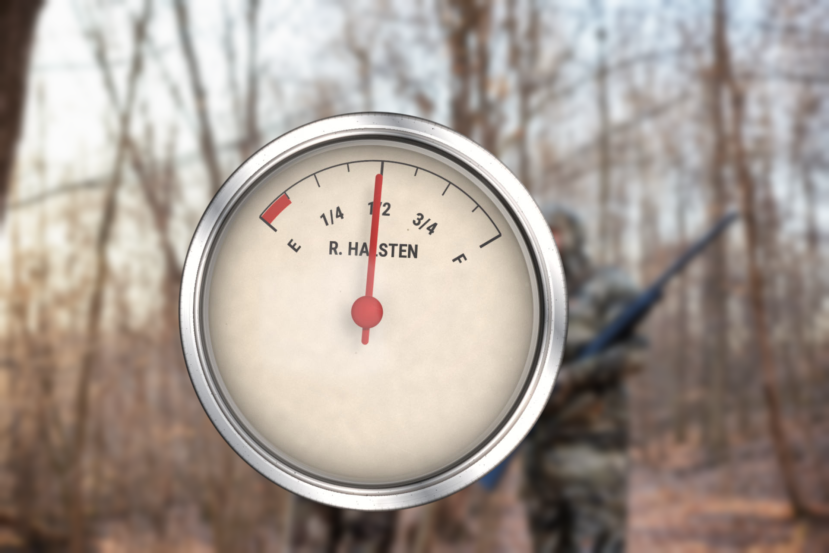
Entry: 0.5
